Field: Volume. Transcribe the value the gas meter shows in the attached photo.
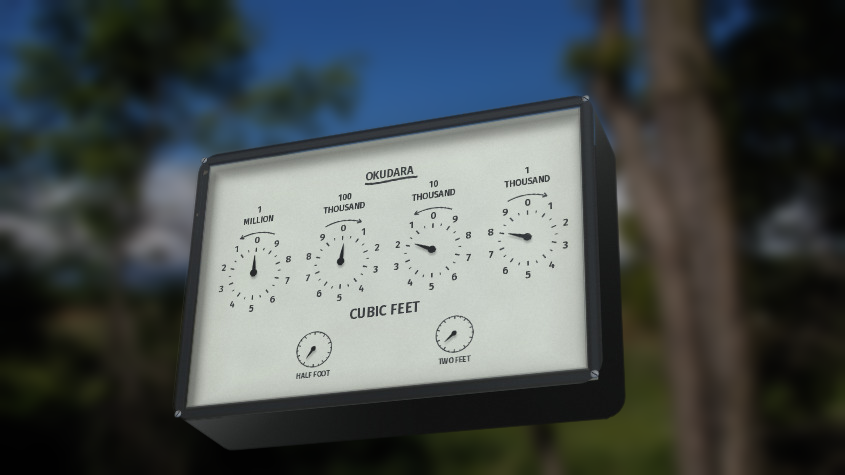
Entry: 1800 ft³
